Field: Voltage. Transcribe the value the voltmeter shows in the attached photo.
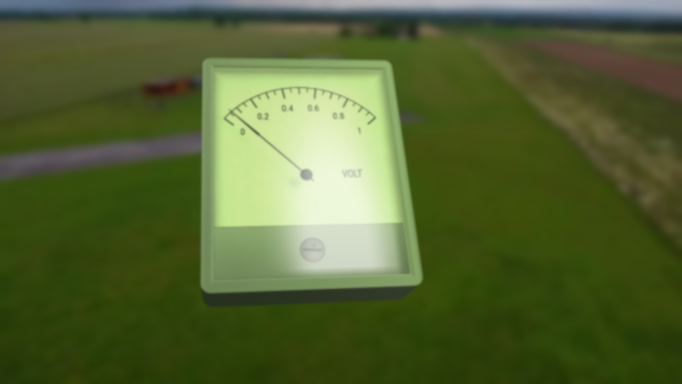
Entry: 0.05 V
